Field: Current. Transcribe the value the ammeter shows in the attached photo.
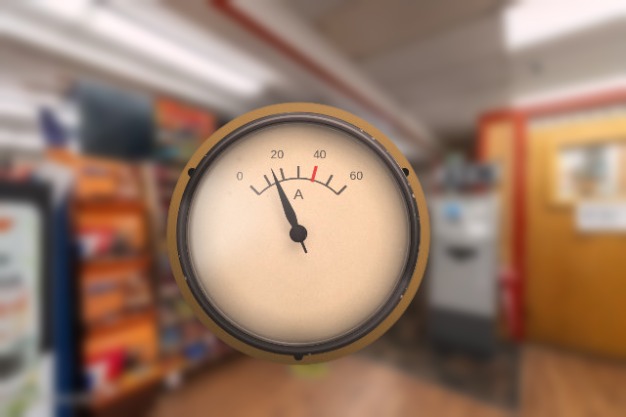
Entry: 15 A
